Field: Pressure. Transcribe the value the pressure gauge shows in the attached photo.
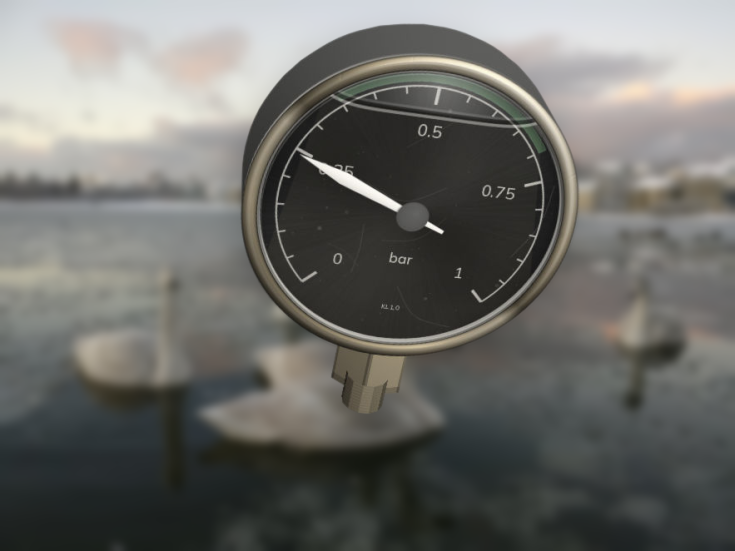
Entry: 0.25 bar
